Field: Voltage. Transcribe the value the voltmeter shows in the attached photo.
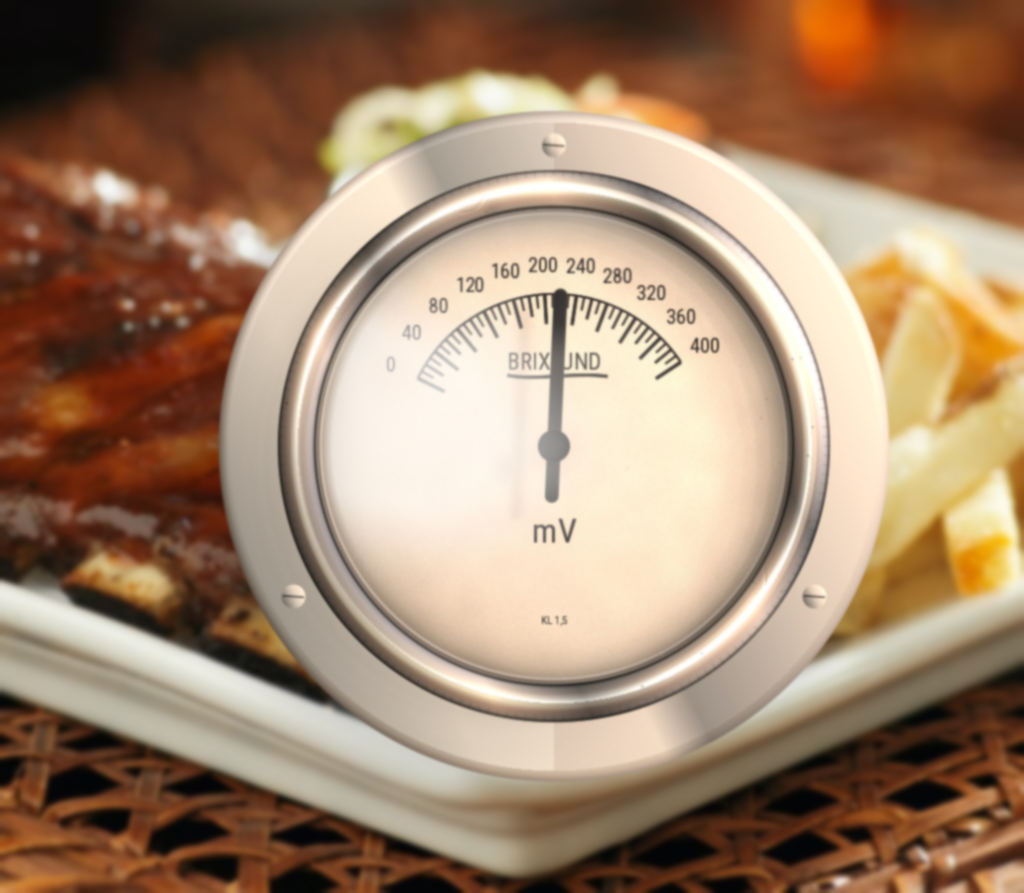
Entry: 220 mV
